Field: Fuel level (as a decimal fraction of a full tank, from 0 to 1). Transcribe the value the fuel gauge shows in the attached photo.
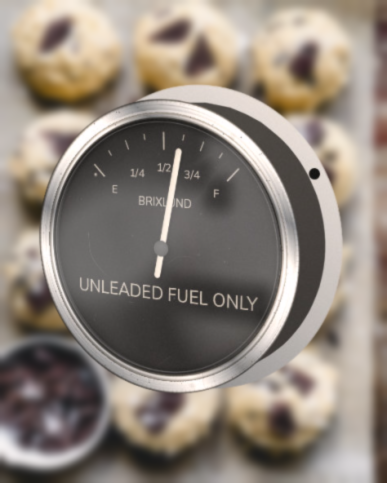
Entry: 0.625
